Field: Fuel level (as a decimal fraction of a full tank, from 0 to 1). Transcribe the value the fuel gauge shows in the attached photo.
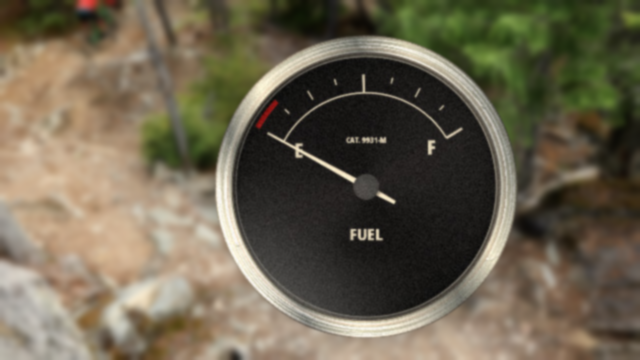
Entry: 0
